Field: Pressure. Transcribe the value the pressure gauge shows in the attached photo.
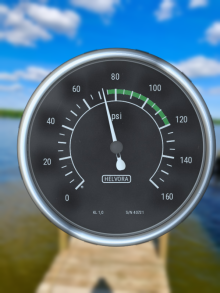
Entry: 72.5 psi
